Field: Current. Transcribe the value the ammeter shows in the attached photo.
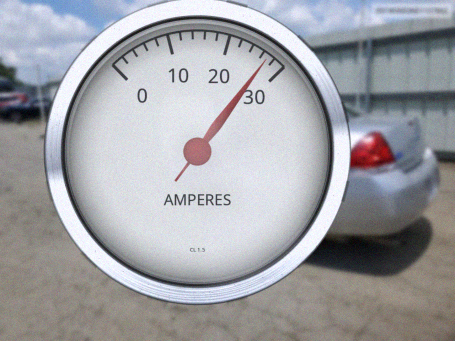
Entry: 27 A
